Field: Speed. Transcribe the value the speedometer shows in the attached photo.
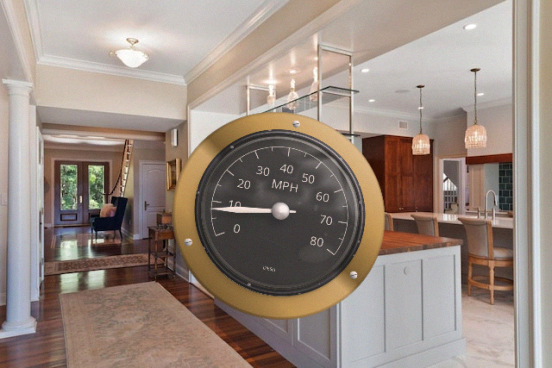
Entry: 7.5 mph
